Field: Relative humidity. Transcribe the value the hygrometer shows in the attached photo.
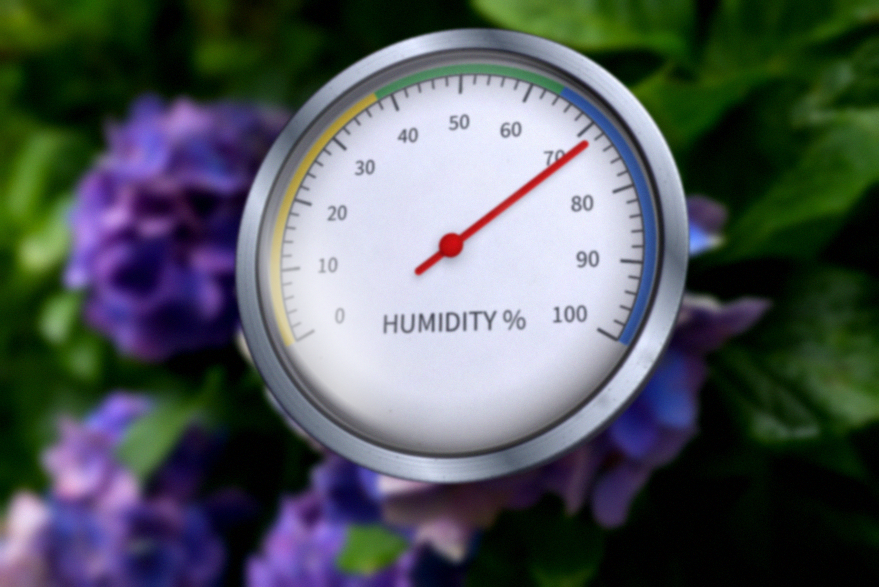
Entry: 72 %
